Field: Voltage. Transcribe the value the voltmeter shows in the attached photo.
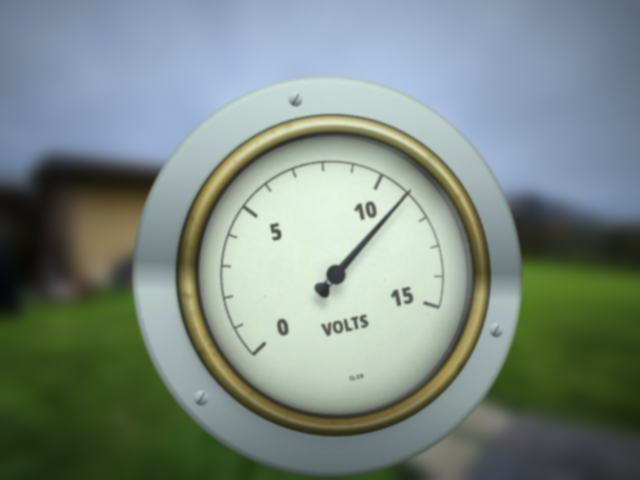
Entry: 11 V
